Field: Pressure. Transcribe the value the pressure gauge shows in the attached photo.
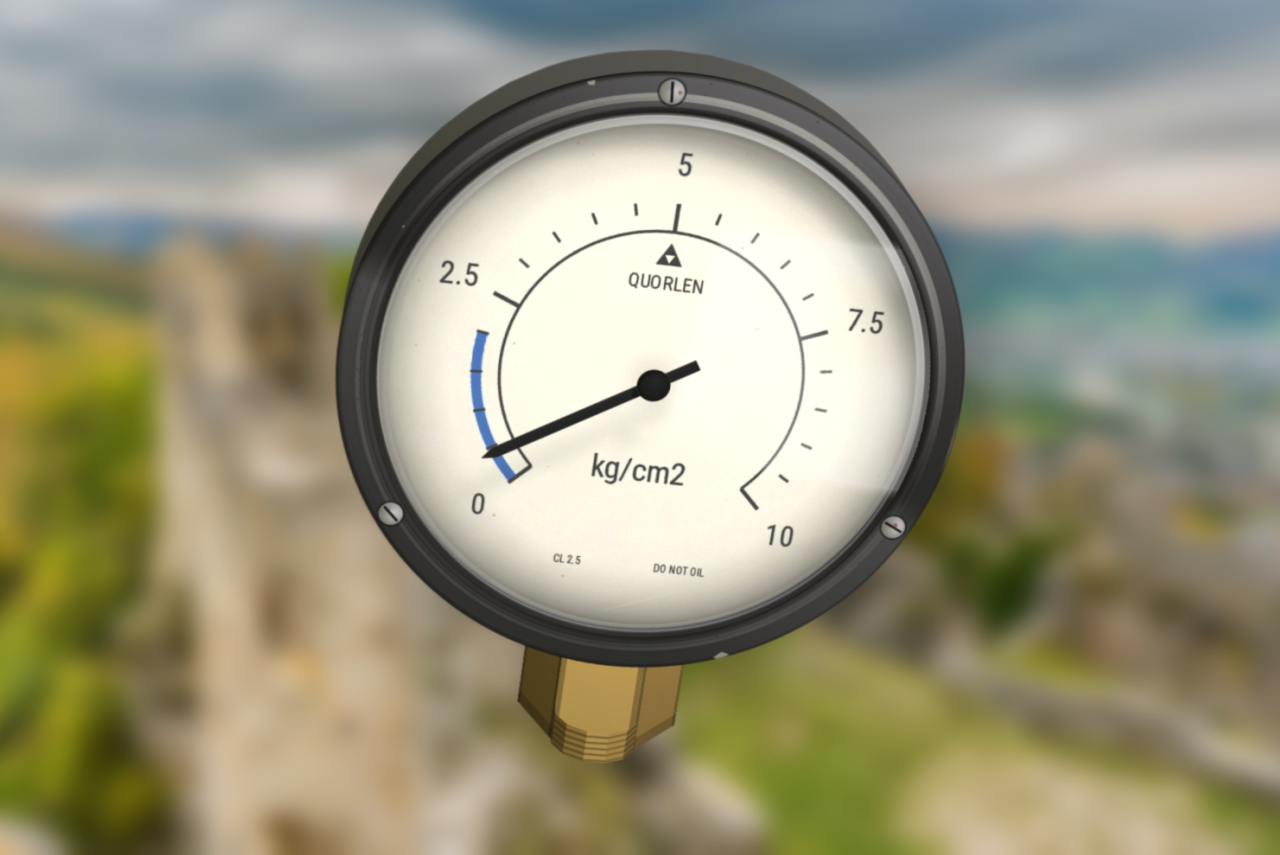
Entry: 0.5 kg/cm²
